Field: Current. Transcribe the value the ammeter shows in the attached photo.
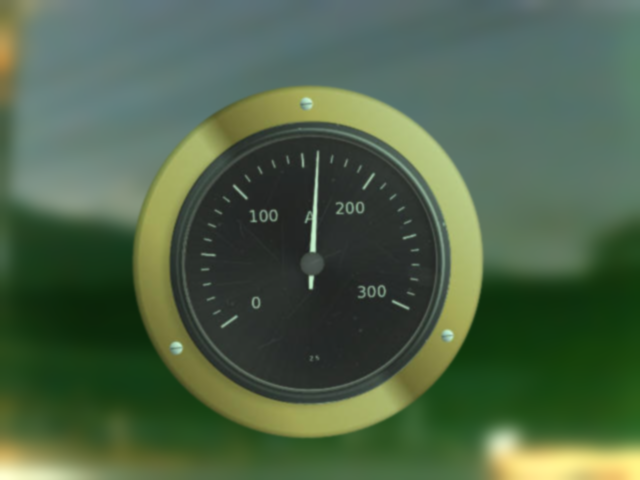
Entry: 160 A
